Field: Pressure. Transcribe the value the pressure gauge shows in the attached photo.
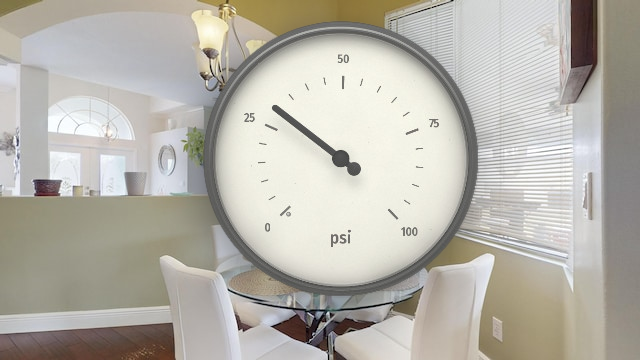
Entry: 30 psi
